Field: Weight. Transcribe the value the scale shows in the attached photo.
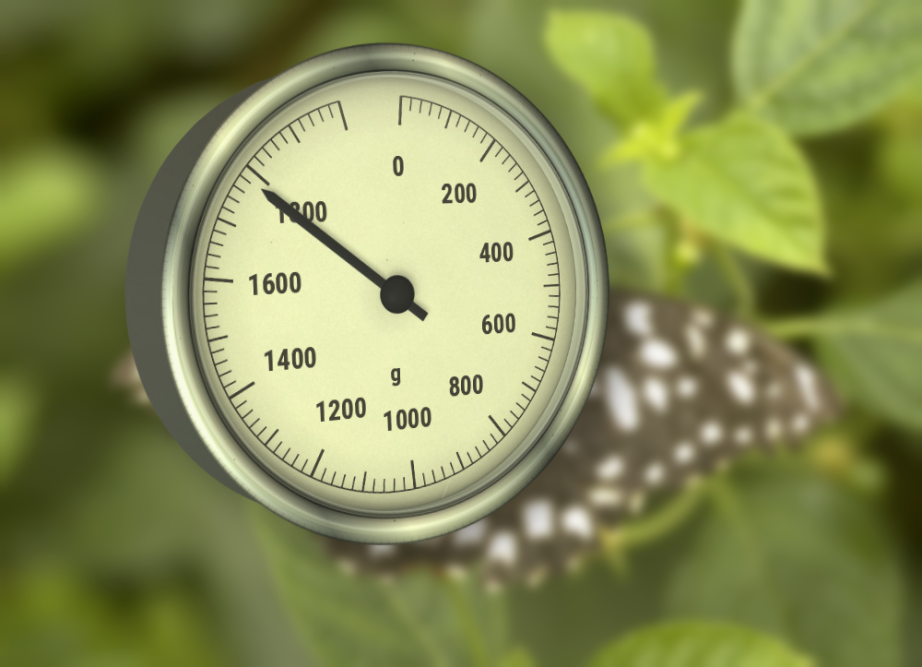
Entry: 1780 g
